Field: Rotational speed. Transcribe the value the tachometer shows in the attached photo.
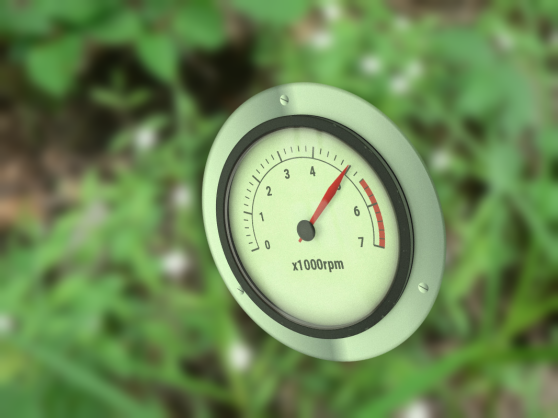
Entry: 5000 rpm
